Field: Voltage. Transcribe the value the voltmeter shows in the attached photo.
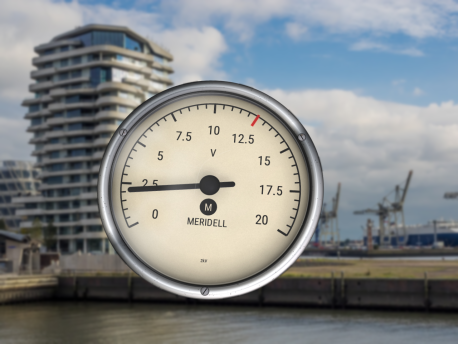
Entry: 2 V
